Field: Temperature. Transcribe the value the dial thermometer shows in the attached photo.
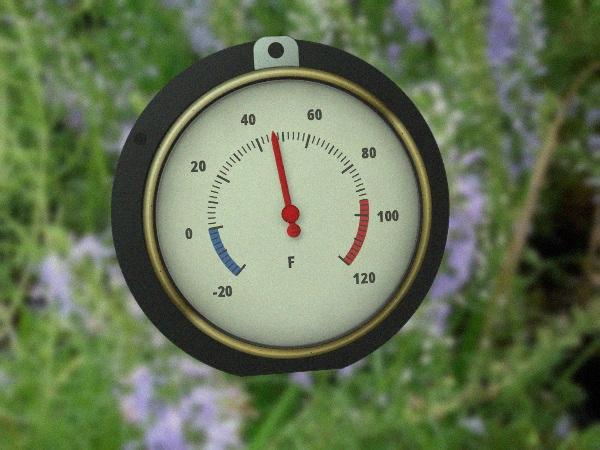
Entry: 46 °F
